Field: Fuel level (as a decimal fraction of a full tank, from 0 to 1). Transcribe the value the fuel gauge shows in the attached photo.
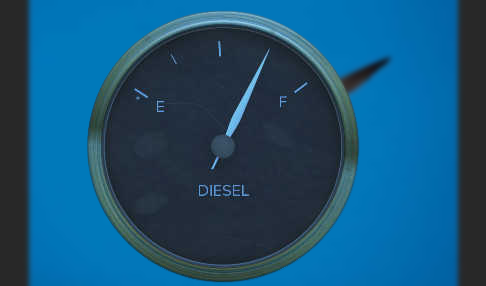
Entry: 0.75
